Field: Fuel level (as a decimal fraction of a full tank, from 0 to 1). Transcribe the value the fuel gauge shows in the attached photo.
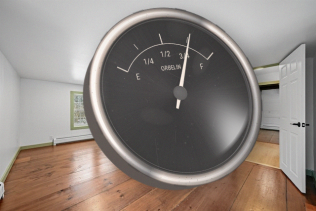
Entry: 0.75
